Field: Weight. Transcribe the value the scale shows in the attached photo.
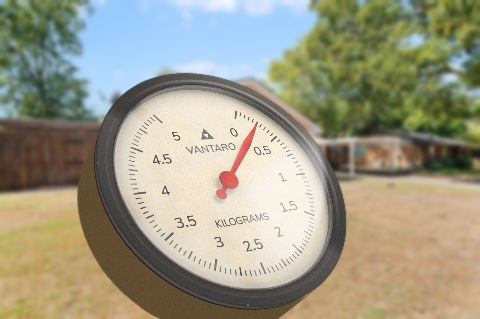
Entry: 0.25 kg
